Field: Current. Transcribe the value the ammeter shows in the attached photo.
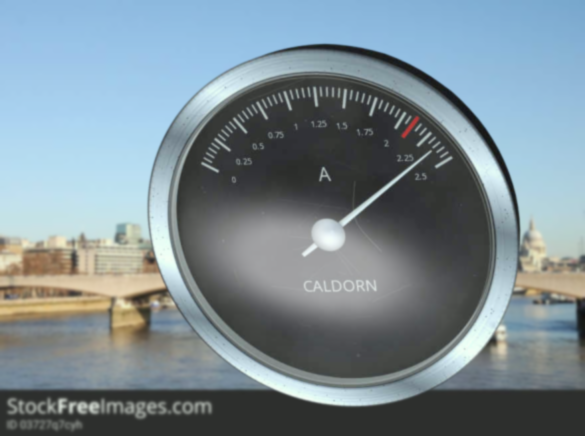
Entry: 2.35 A
